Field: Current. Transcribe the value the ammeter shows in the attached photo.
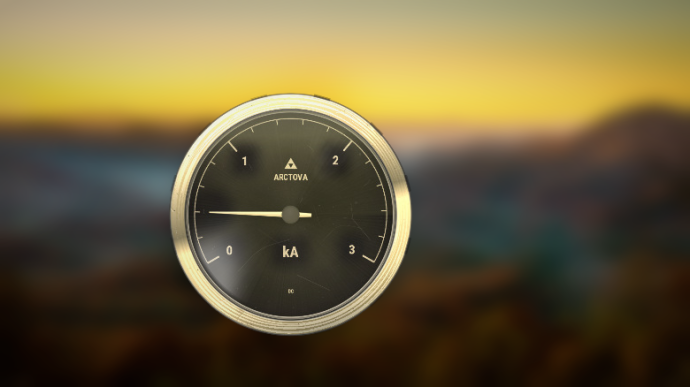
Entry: 0.4 kA
